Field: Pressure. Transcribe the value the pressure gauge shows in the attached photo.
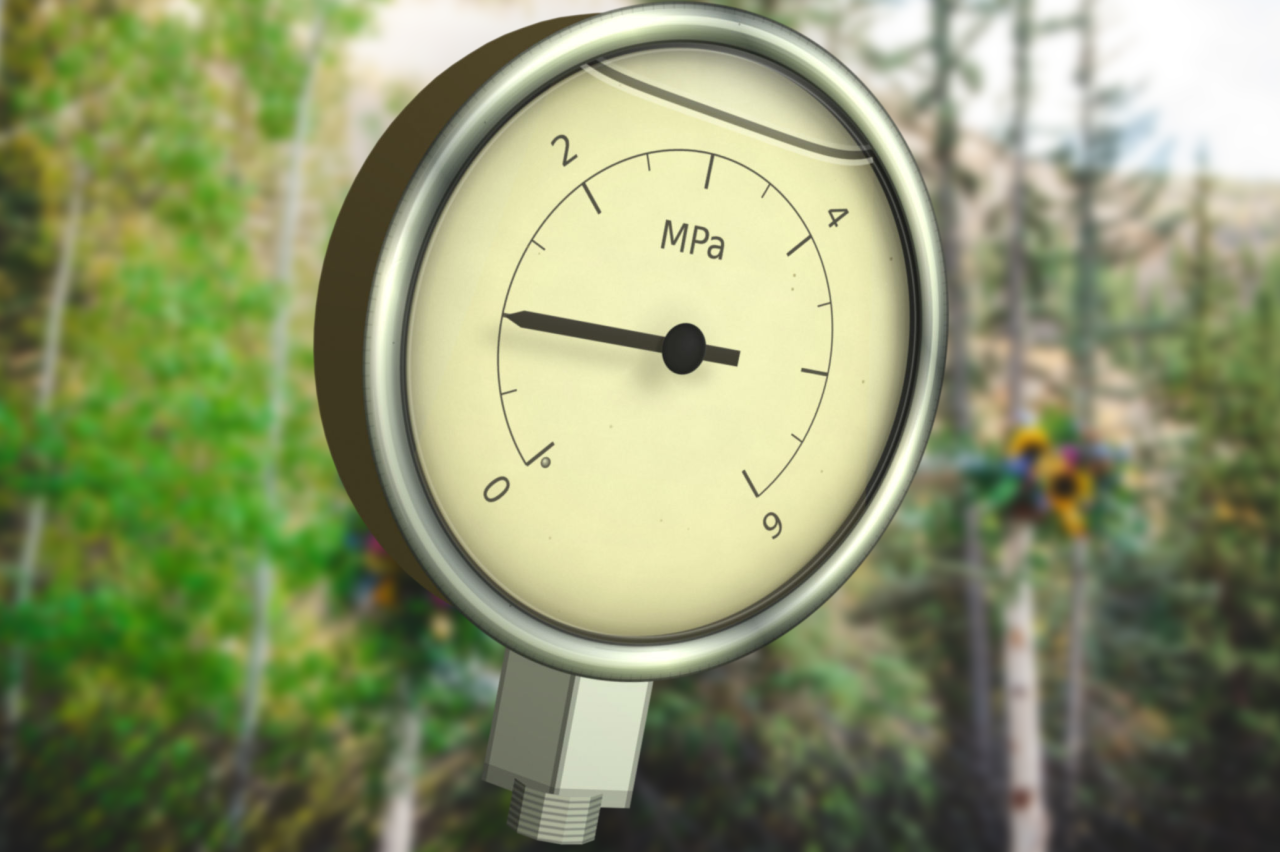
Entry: 1 MPa
